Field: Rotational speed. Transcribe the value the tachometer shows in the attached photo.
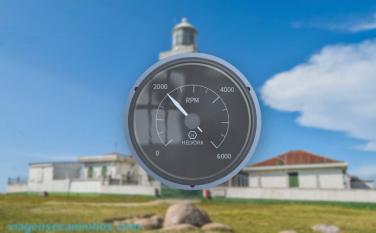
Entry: 2000 rpm
